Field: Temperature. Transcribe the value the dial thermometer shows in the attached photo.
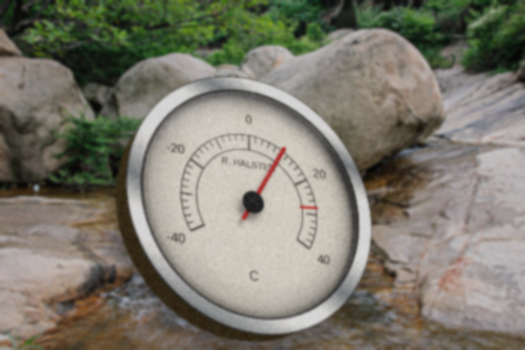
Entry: 10 °C
